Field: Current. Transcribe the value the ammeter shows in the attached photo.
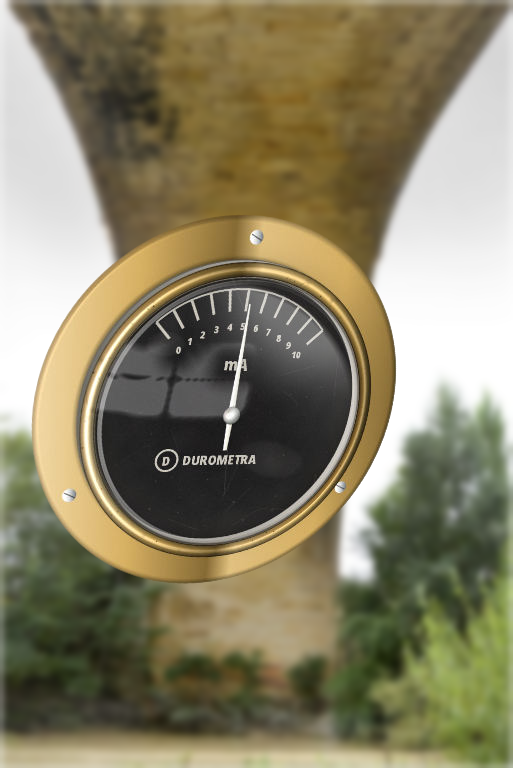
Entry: 5 mA
